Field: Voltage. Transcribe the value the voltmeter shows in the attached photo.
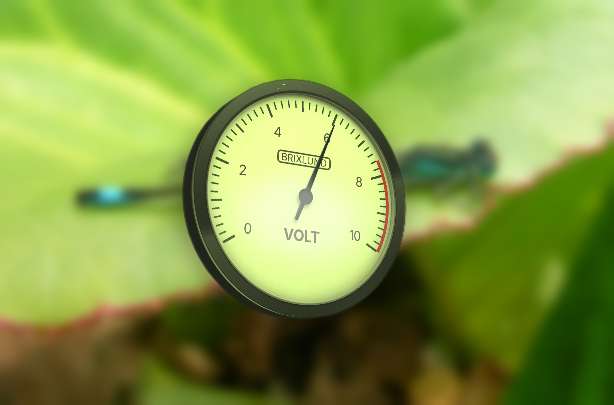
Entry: 6 V
